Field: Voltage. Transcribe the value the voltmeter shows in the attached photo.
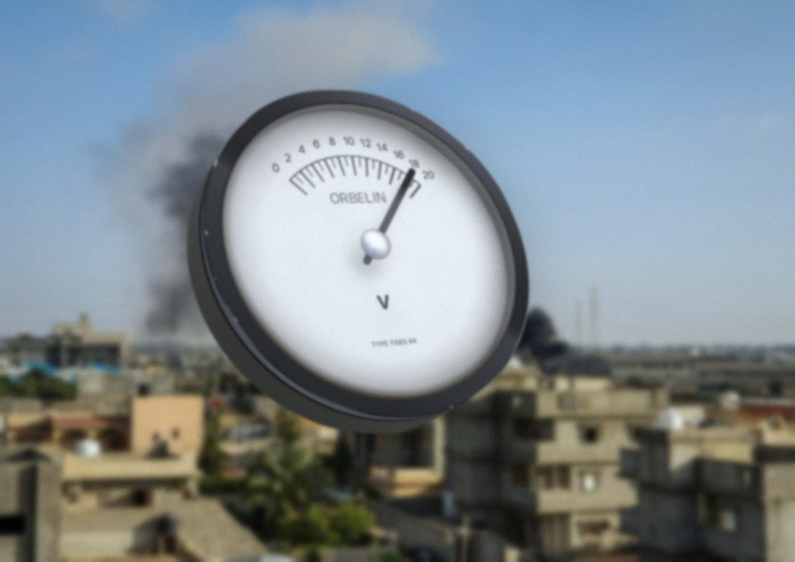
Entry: 18 V
